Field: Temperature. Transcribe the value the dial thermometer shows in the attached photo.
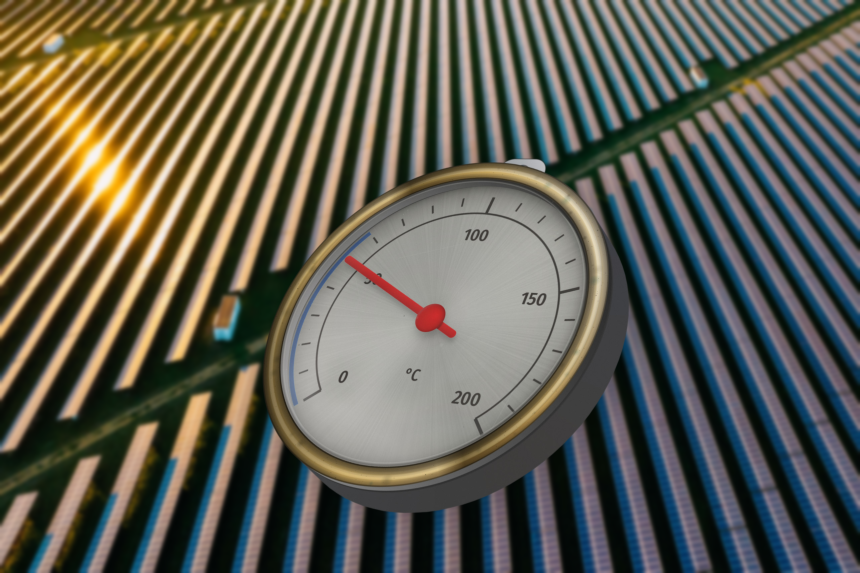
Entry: 50 °C
